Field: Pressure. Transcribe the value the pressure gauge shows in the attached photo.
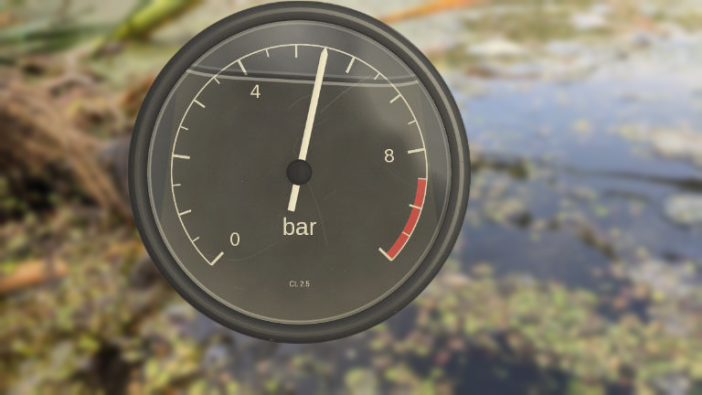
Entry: 5.5 bar
